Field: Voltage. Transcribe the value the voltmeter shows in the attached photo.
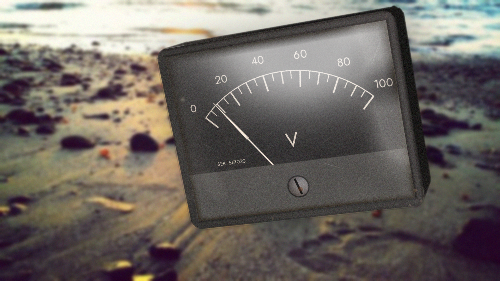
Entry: 10 V
